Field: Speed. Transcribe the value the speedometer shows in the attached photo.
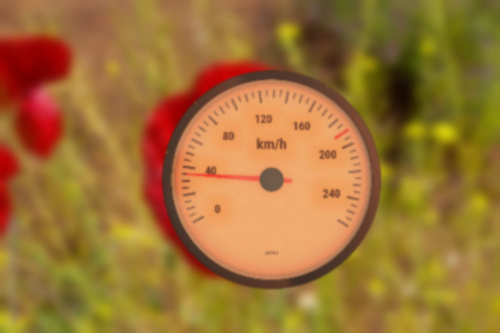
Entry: 35 km/h
